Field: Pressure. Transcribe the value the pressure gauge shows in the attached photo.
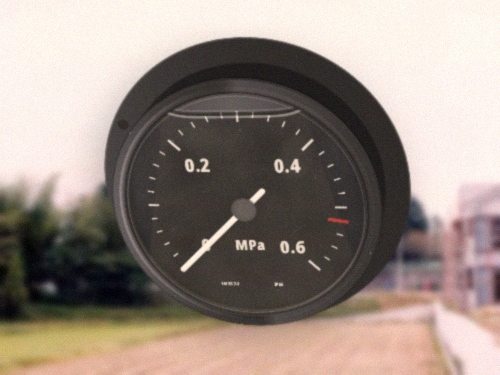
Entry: 0 MPa
